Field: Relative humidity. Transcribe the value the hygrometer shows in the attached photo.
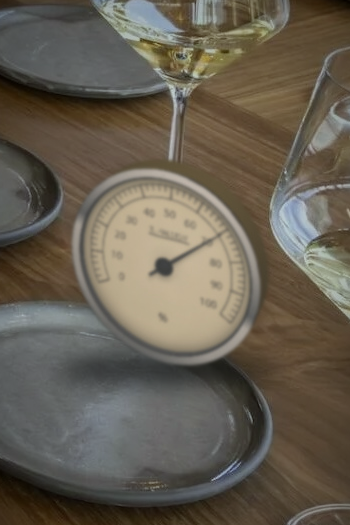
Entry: 70 %
